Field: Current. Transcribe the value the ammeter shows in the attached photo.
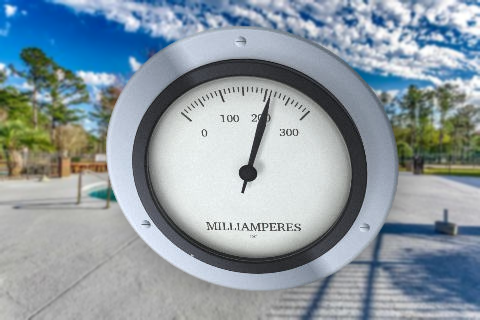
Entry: 210 mA
